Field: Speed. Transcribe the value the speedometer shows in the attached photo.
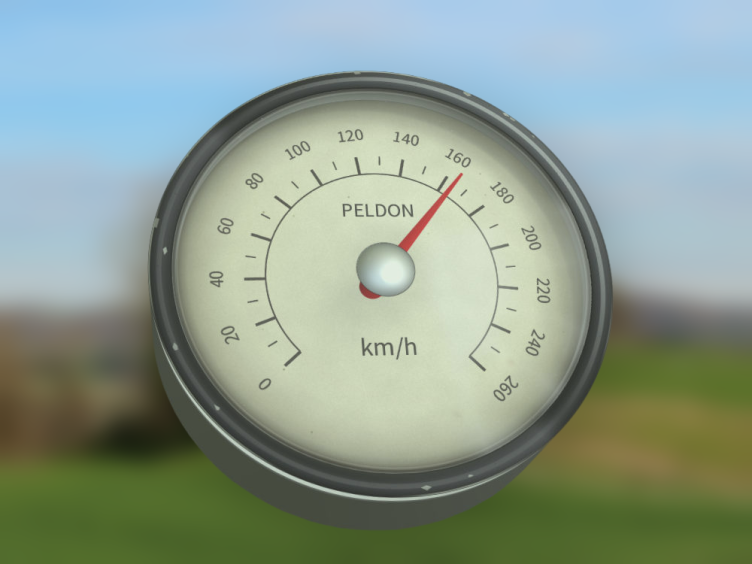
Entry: 165 km/h
